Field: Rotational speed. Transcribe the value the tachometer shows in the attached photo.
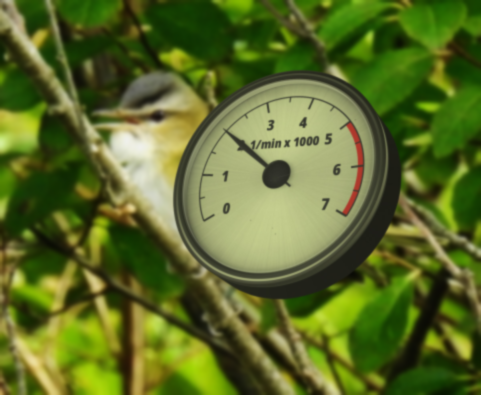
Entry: 2000 rpm
